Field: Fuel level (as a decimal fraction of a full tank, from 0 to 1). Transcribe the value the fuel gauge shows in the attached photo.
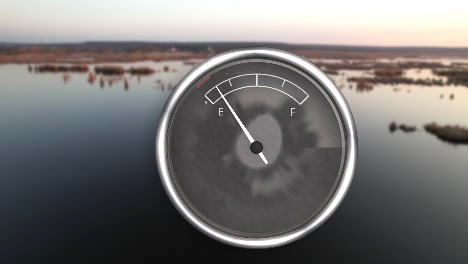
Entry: 0.125
